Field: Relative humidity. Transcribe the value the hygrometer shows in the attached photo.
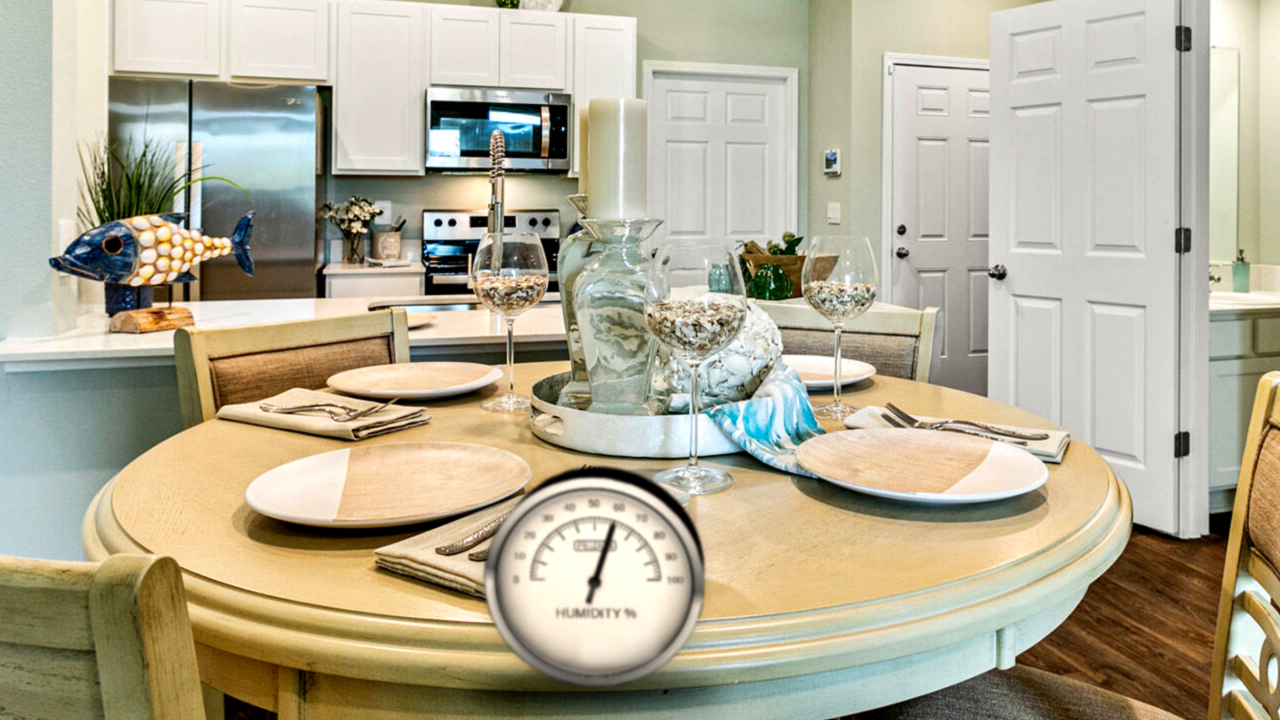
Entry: 60 %
